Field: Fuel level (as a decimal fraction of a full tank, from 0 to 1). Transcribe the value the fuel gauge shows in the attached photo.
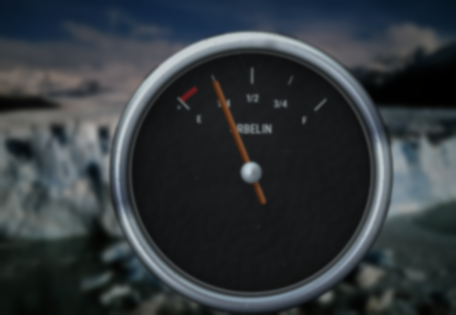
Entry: 0.25
